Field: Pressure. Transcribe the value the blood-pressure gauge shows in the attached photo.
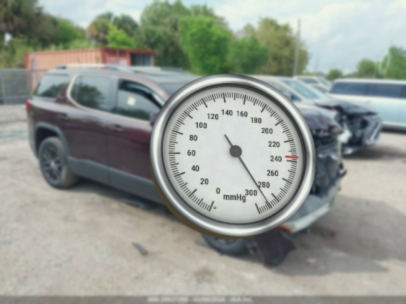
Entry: 290 mmHg
